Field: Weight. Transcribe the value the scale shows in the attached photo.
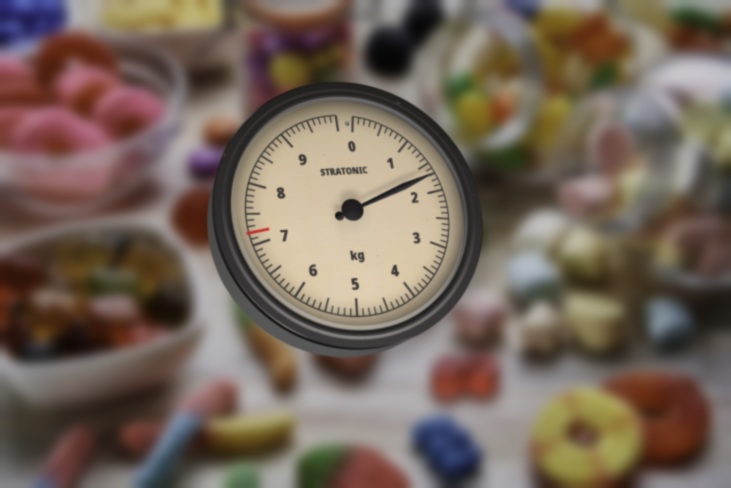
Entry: 1.7 kg
